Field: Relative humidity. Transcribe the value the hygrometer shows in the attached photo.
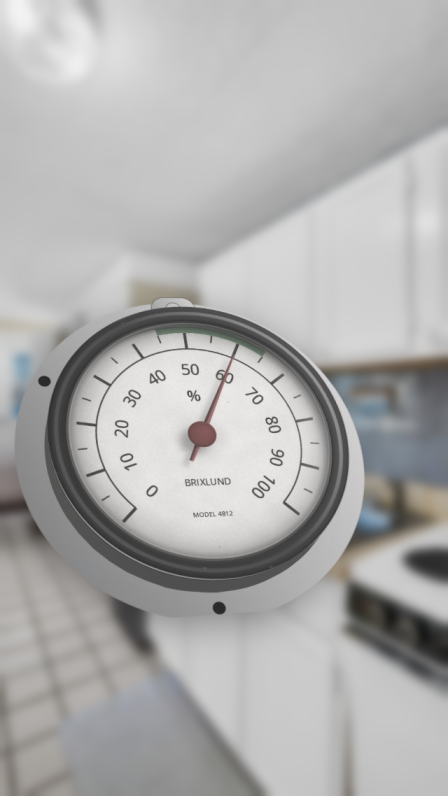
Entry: 60 %
